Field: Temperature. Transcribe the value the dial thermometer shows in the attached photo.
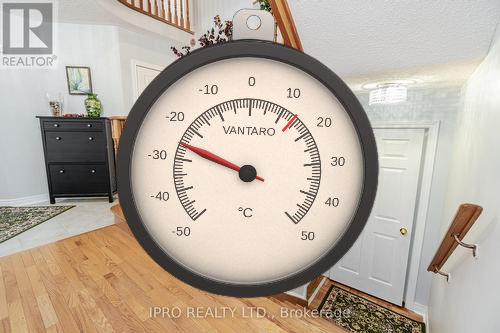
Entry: -25 °C
